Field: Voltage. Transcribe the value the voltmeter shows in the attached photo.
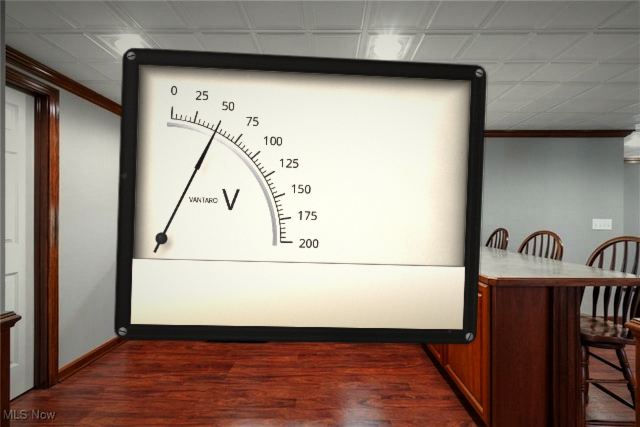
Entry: 50 V
